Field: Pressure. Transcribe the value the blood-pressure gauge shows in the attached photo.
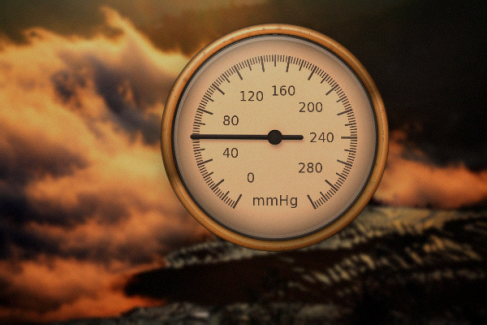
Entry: 60 mmHg
